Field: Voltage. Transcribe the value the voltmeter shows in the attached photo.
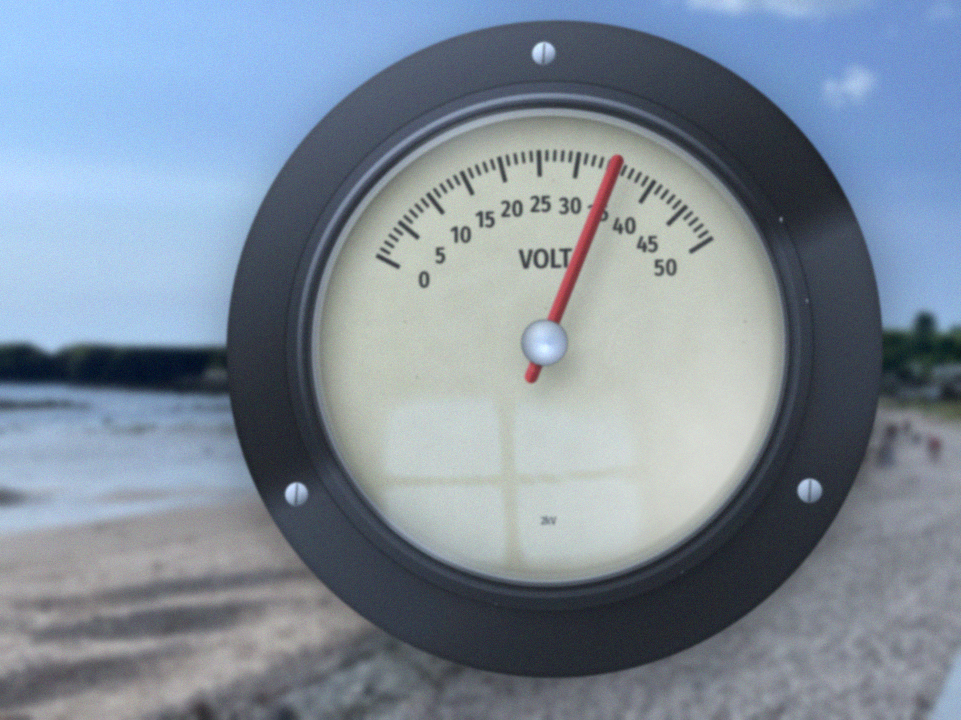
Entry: 35 V
